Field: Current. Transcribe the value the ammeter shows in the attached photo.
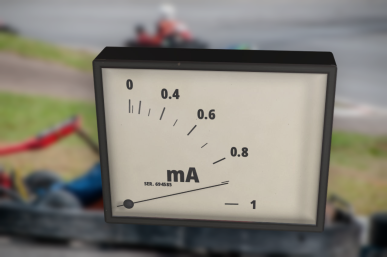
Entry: 0.9 mA
